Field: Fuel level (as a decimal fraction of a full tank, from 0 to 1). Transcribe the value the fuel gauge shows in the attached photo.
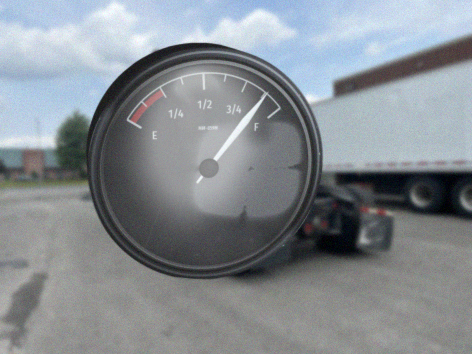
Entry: 0.875
